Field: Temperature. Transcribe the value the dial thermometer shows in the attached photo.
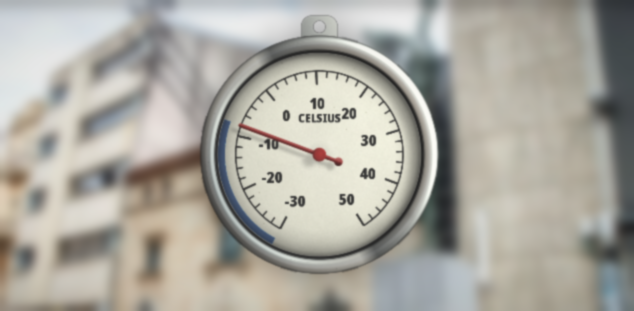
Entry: -8 °C
